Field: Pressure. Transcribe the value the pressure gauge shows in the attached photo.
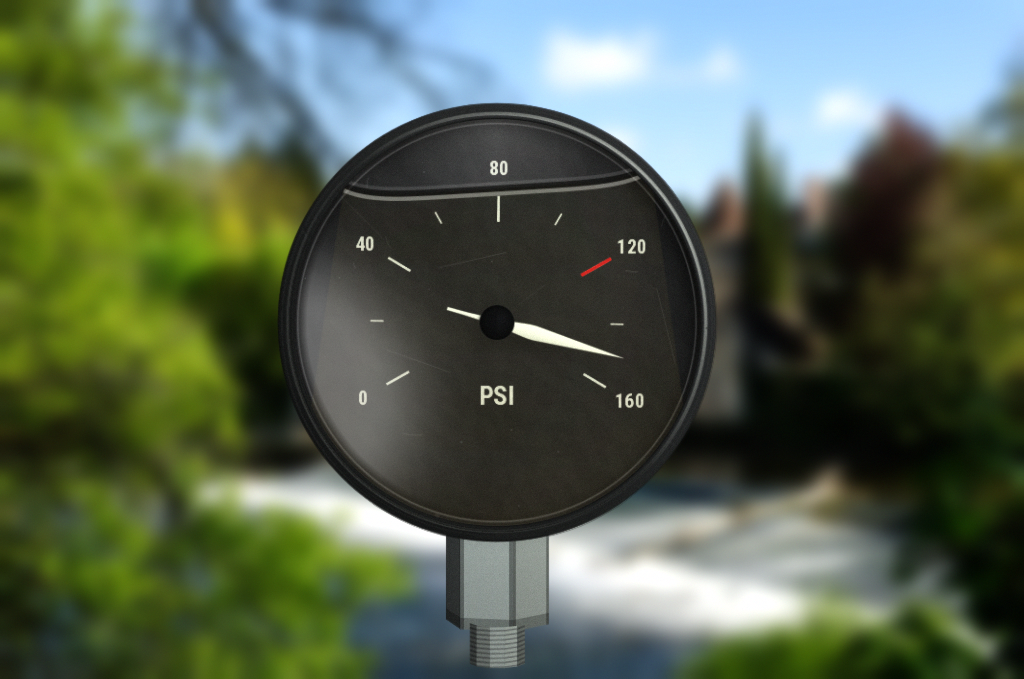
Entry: 150 psi
